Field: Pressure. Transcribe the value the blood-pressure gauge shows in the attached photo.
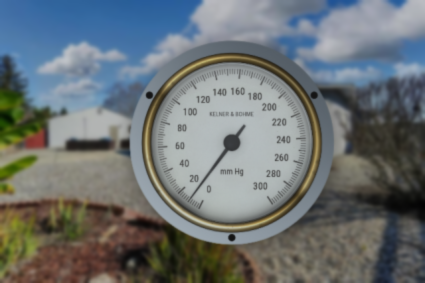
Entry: 10 mmHg
